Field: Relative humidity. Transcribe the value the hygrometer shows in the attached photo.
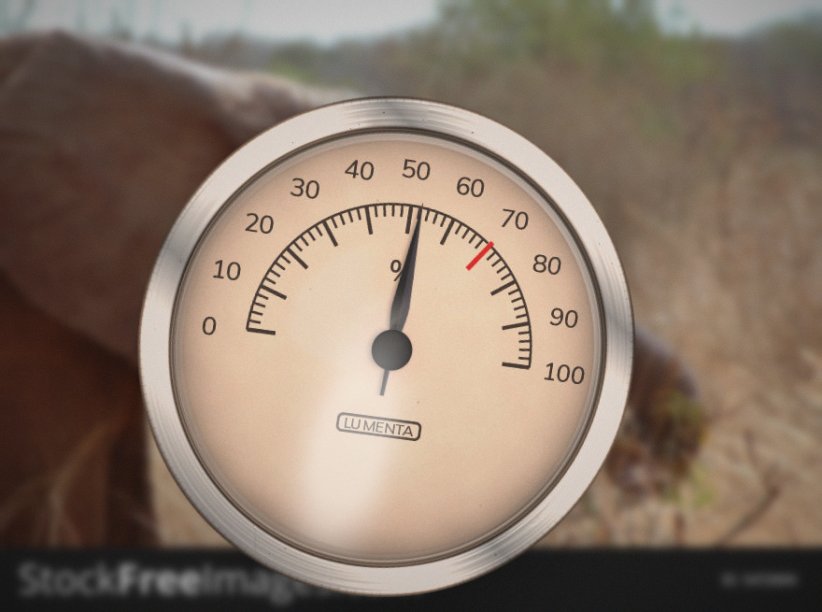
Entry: 52 %
